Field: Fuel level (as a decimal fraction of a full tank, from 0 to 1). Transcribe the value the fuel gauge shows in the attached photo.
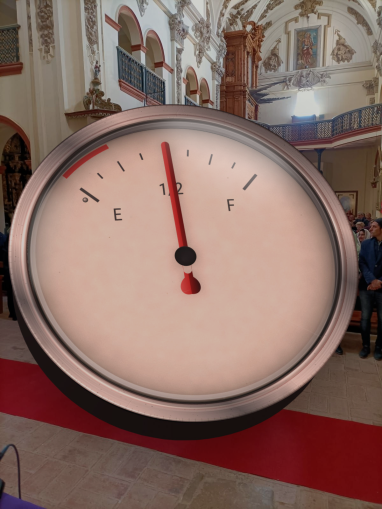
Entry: 0.5
